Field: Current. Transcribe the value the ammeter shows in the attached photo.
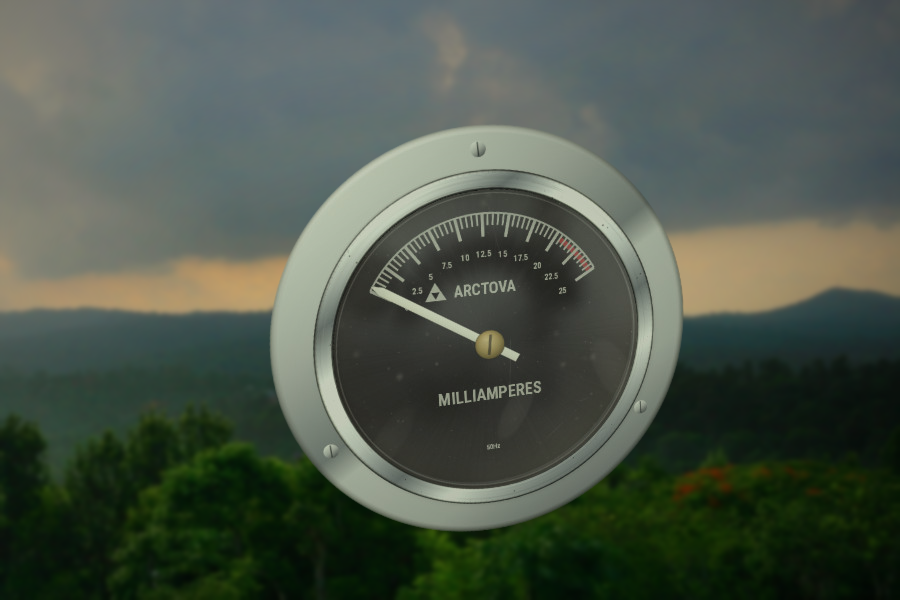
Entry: 0.5 mA
